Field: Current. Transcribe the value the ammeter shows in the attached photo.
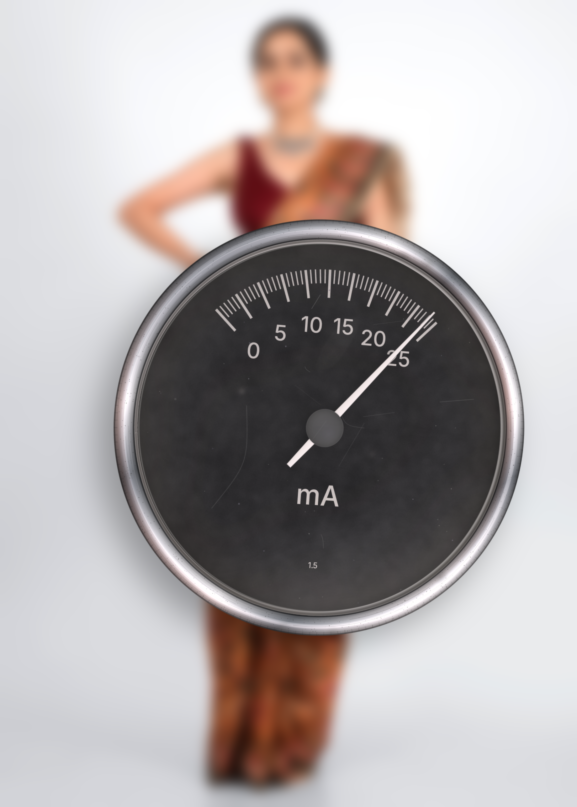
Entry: 24 mA
